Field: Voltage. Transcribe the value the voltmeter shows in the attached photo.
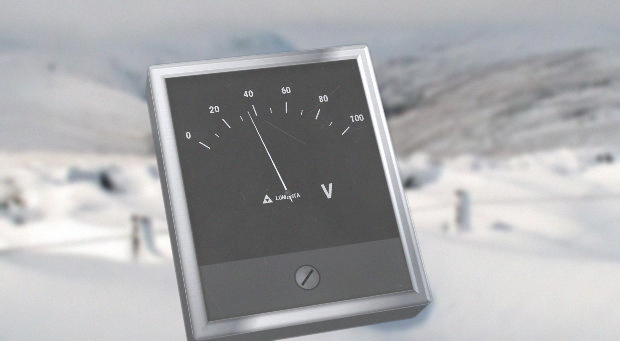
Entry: 35 V
